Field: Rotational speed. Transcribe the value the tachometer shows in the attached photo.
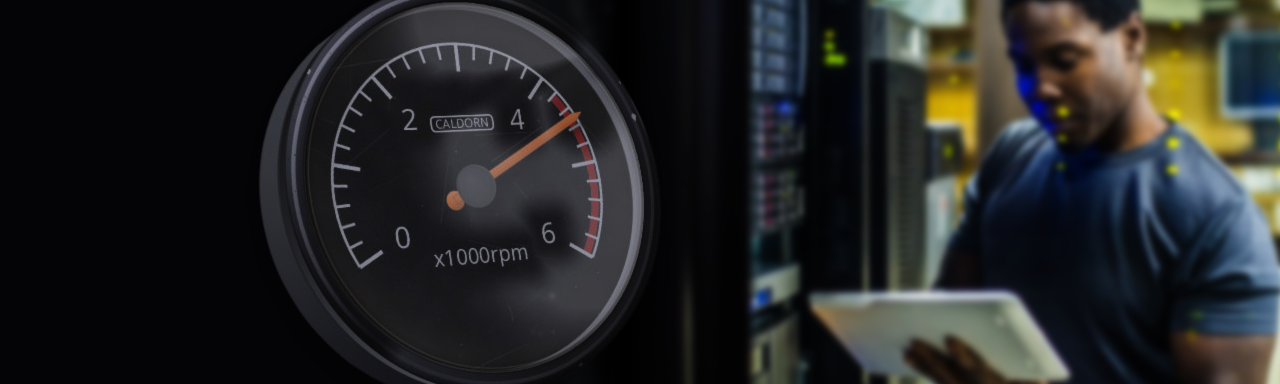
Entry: 4500 rpm
